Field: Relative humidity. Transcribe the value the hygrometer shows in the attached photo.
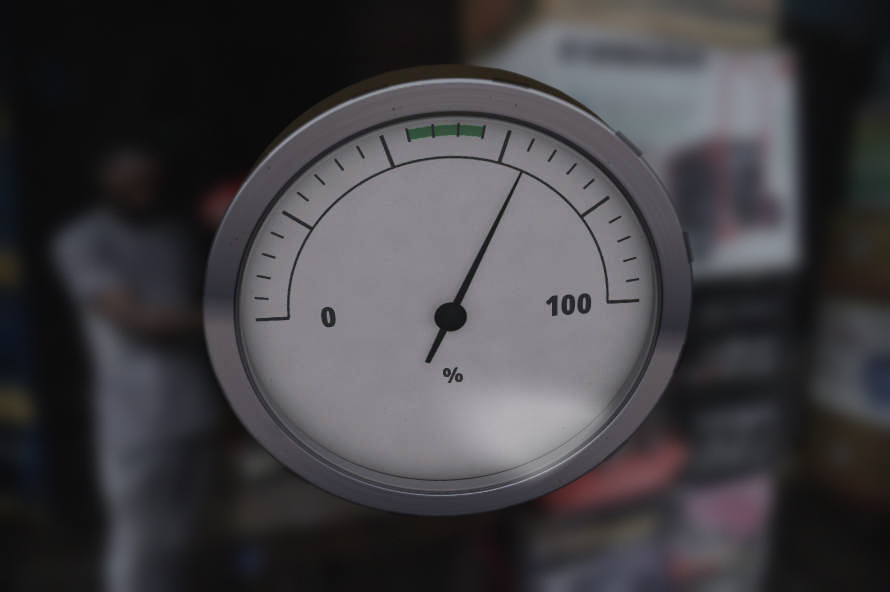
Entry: 64 %
